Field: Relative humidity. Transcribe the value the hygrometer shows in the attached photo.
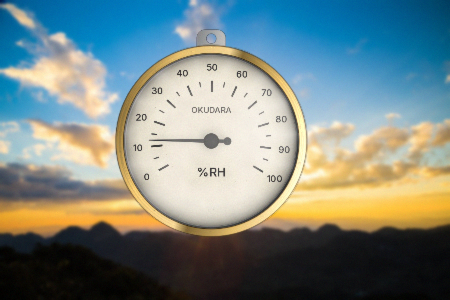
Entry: 12.5 %
